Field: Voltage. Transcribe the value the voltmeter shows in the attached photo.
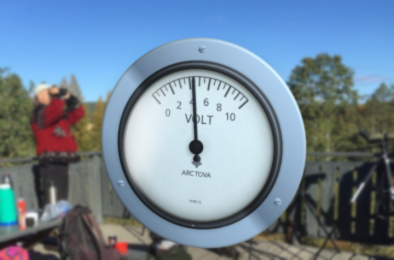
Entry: 4.5 V
